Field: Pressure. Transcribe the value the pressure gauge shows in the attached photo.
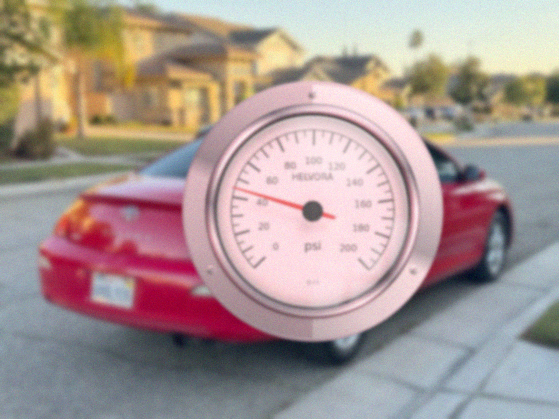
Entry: 45 psi
